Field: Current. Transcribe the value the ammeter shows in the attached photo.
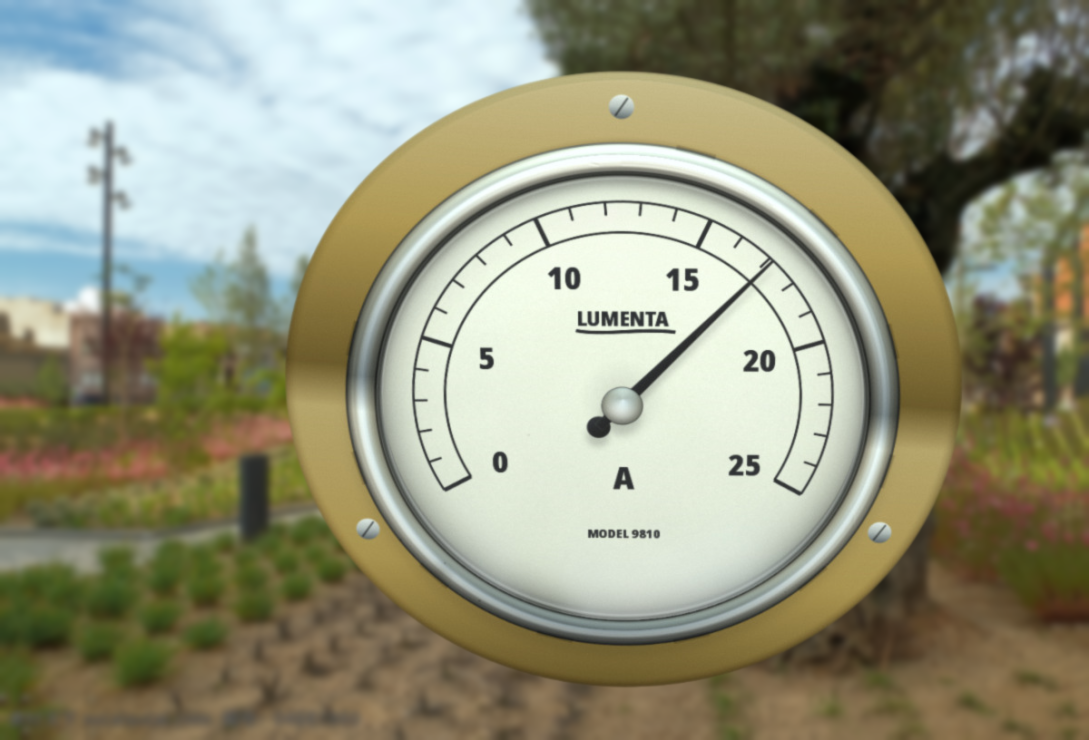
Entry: 17 A
